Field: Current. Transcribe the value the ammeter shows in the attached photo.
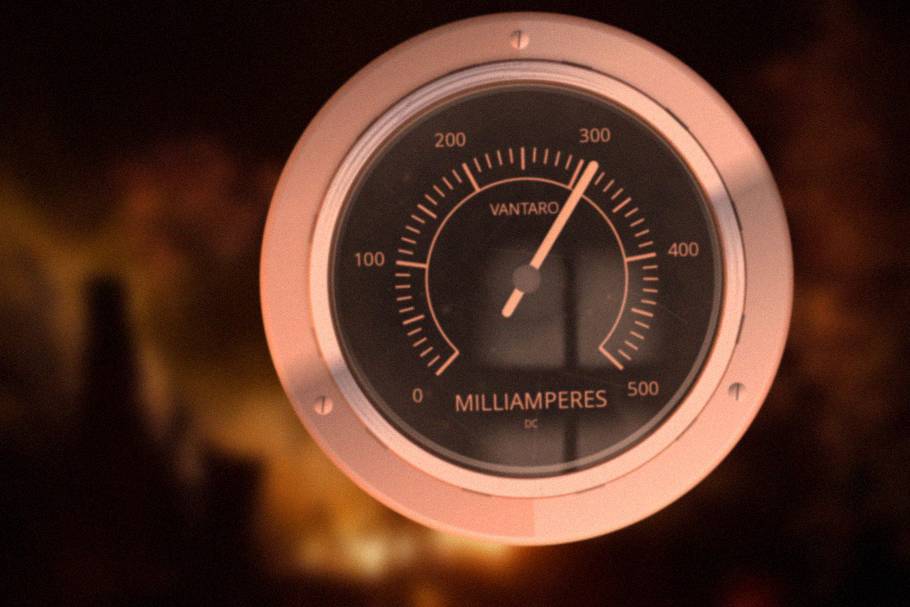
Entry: 310 mA
